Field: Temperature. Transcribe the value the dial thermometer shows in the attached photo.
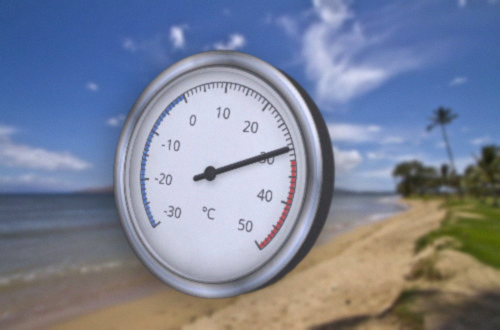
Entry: 30 °C
